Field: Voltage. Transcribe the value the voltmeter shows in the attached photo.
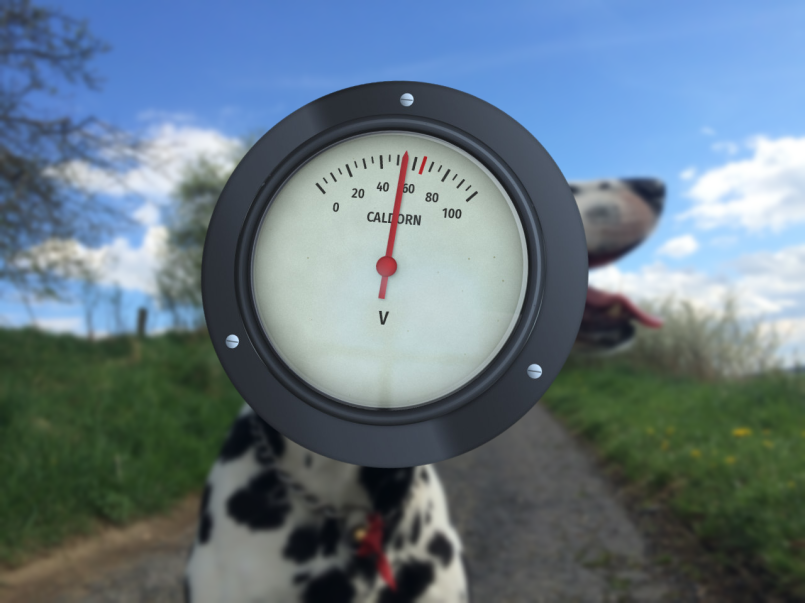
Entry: 55 V
